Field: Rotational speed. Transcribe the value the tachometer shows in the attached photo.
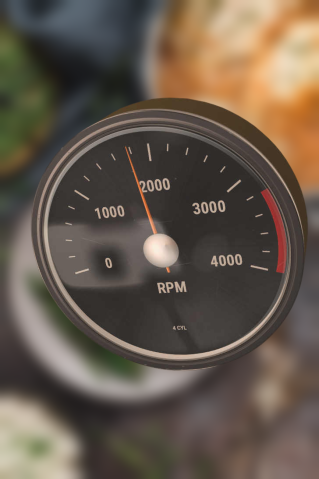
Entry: 1800 rpm
